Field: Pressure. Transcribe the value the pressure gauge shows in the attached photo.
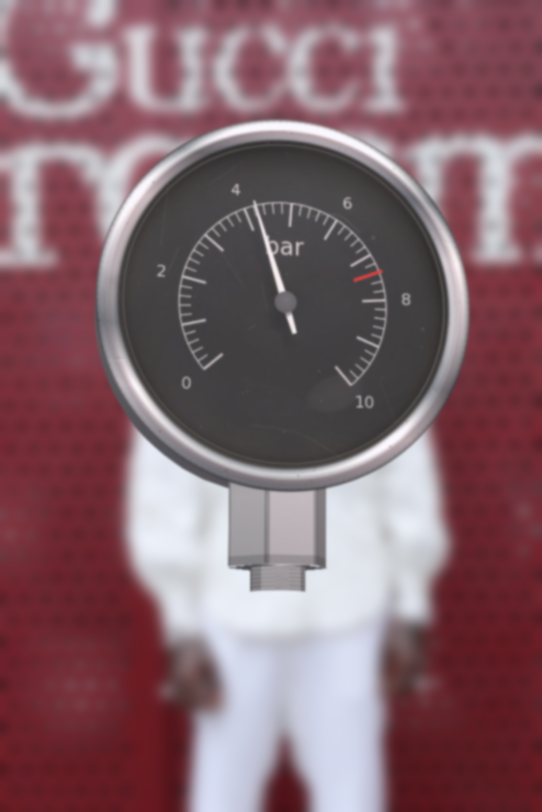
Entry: 4.2 bar
